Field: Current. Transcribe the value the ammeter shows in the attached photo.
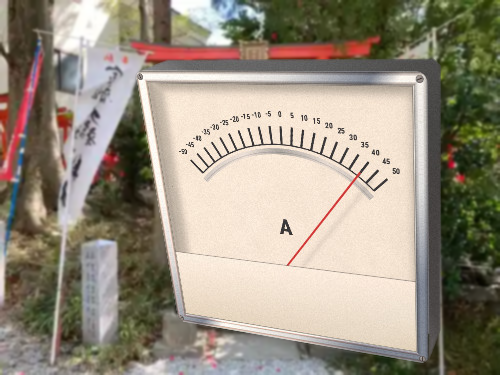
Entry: 40 A
